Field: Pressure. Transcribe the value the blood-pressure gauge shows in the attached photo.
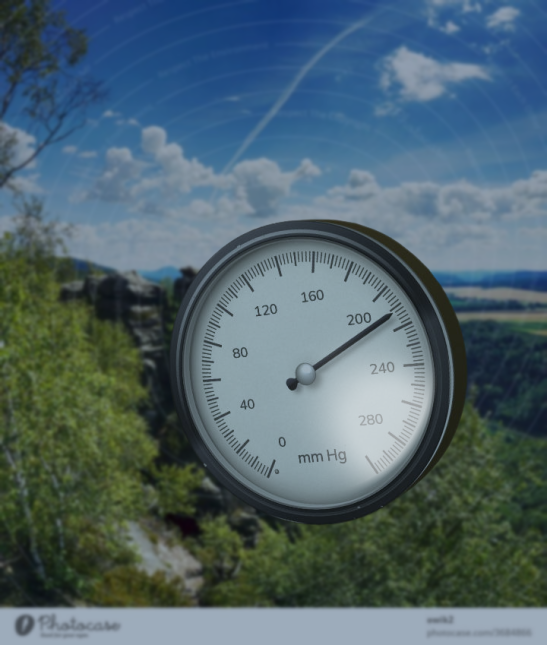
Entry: 212 mmHg
